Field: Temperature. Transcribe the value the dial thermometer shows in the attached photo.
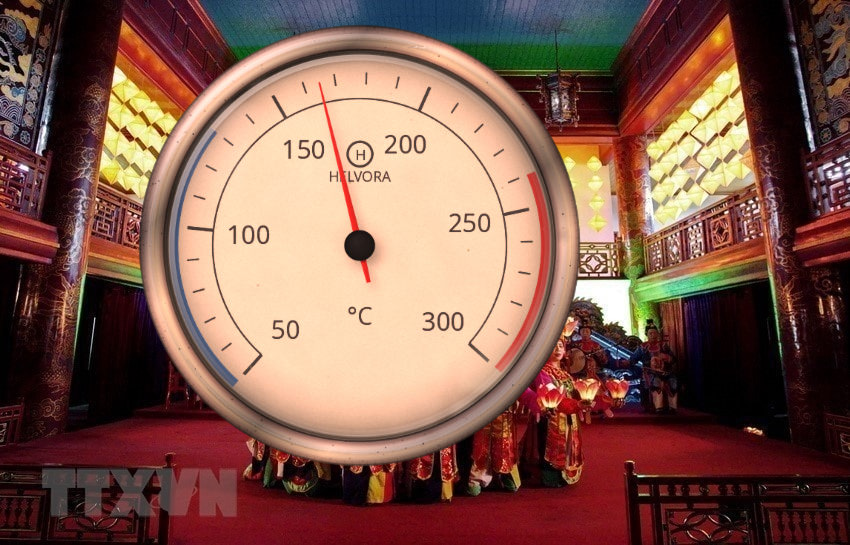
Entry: 165 °C
